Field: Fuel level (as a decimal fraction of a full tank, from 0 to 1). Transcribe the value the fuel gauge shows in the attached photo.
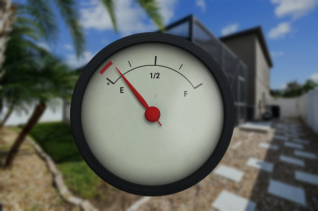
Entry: 0.125
